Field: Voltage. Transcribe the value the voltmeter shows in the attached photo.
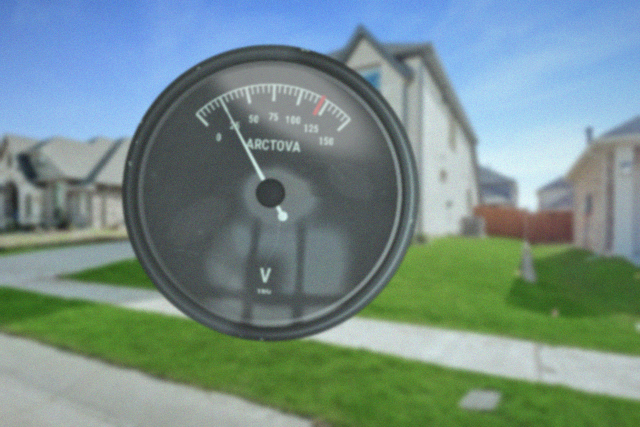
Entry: 25 V
